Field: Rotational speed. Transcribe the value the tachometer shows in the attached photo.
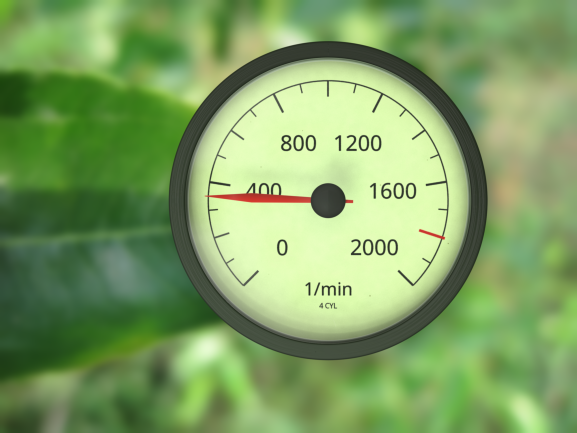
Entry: 350 rpm
